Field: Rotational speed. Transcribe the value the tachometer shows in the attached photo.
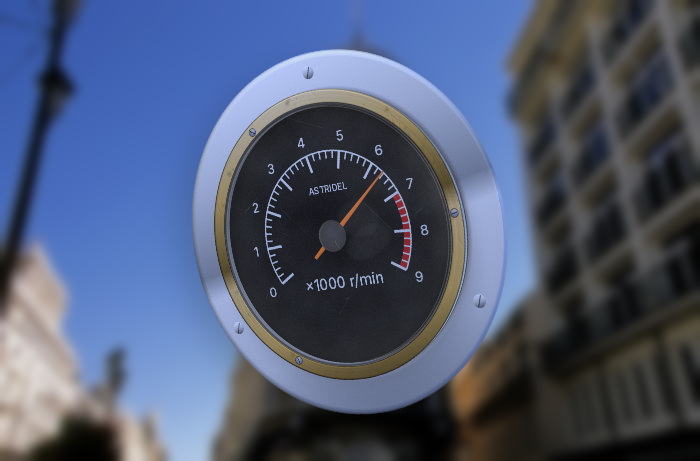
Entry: 6400 rpm
